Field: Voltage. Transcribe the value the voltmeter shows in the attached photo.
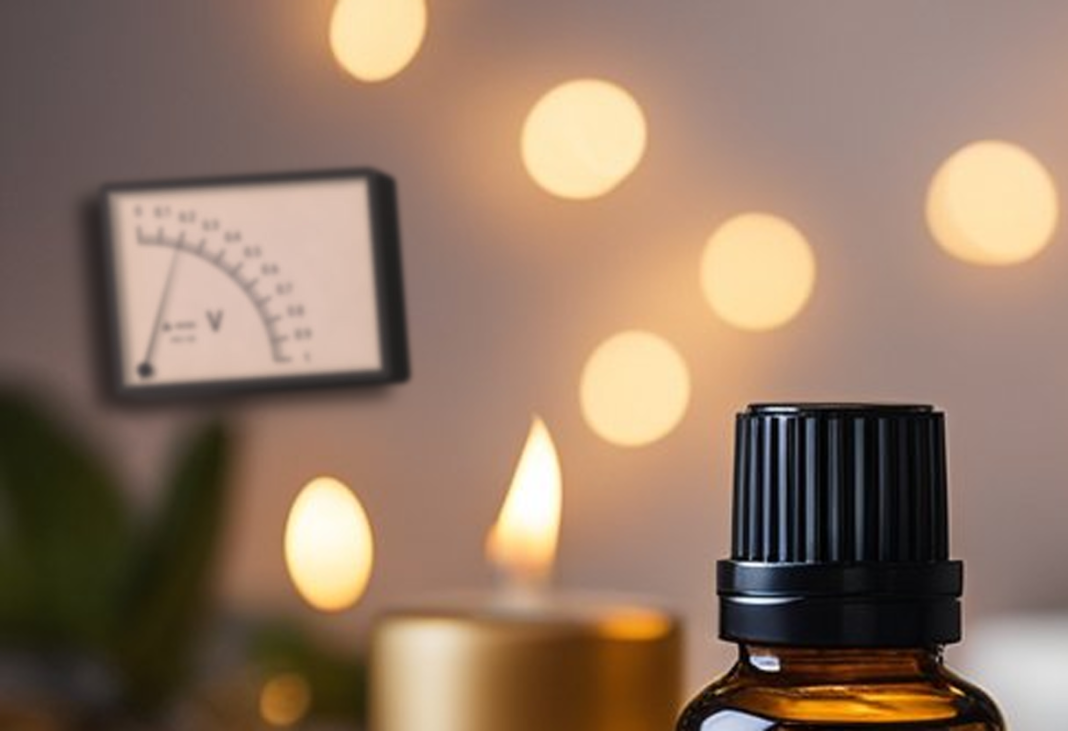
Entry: 0.2 V
